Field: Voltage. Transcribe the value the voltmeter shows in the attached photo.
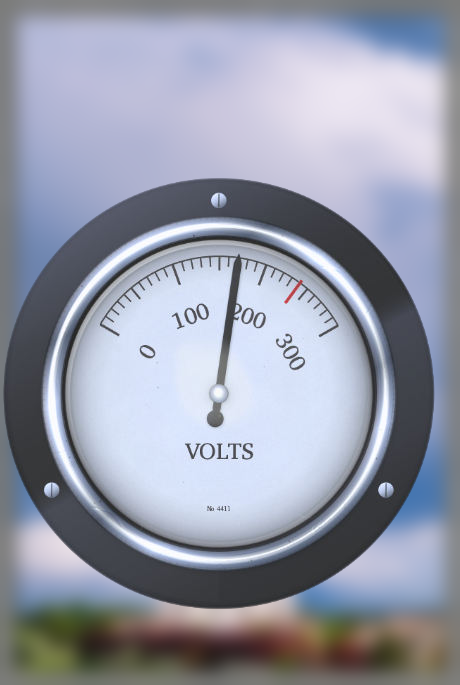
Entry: 170 V
